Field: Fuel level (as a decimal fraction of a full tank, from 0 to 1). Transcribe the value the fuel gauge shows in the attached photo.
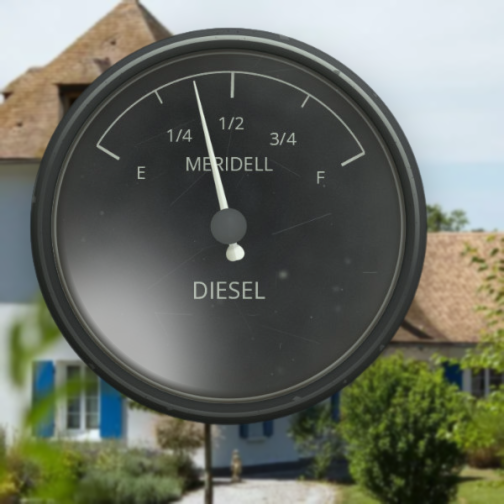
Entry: 0.375
